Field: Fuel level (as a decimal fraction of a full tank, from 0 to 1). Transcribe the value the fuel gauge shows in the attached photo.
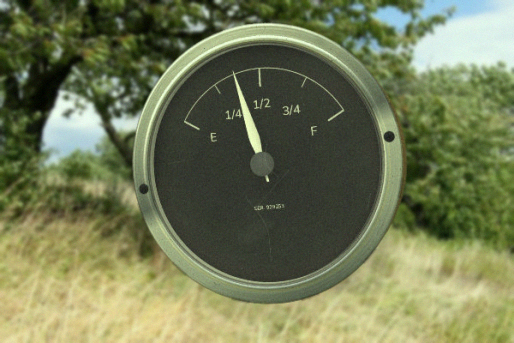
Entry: 0.375
